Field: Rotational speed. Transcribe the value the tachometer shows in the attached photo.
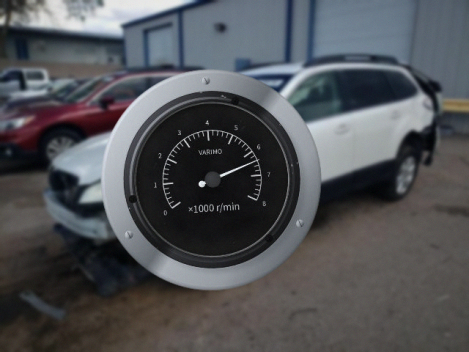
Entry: 6400 rpm
